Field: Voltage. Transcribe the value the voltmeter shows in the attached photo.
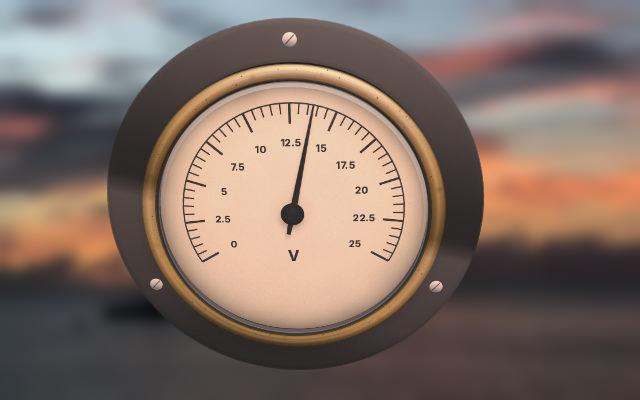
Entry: 13.75 V
